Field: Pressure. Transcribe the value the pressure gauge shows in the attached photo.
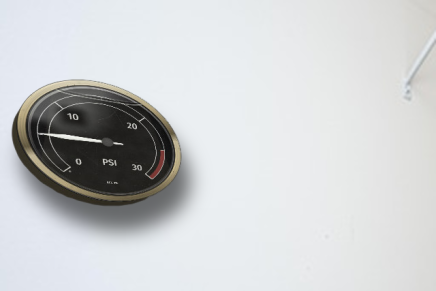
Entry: 5 psi
